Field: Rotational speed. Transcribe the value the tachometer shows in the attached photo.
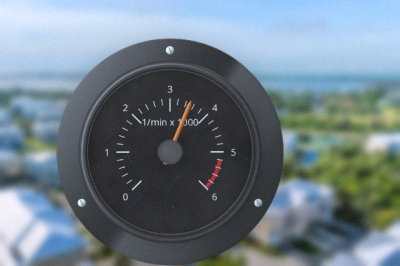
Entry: 3500 rpm
